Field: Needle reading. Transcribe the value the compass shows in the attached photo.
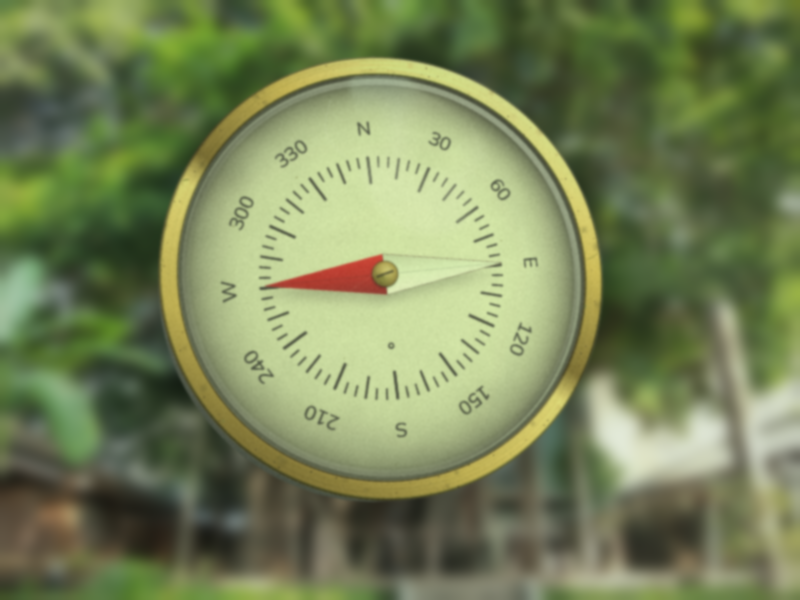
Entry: 270 °
